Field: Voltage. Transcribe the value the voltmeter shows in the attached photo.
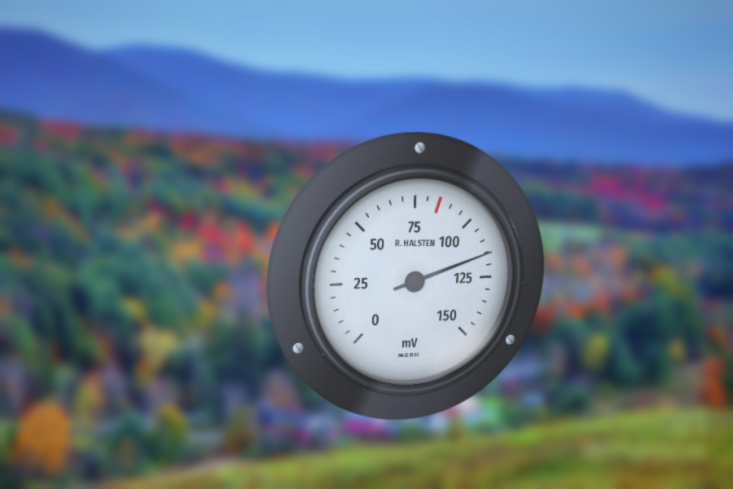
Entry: 115 mV
